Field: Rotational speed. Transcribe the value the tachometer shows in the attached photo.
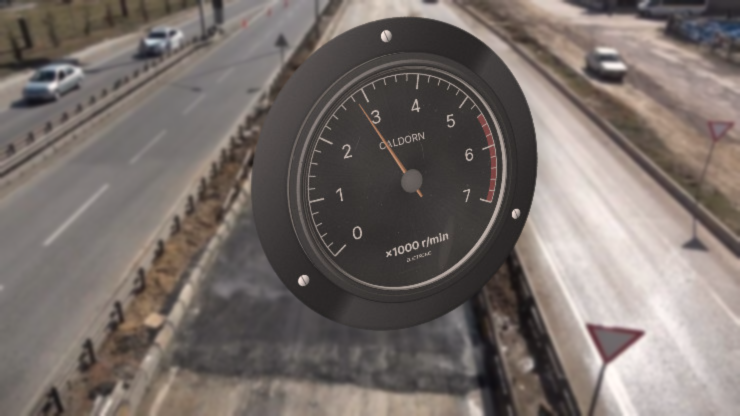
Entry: 2800 rpm
